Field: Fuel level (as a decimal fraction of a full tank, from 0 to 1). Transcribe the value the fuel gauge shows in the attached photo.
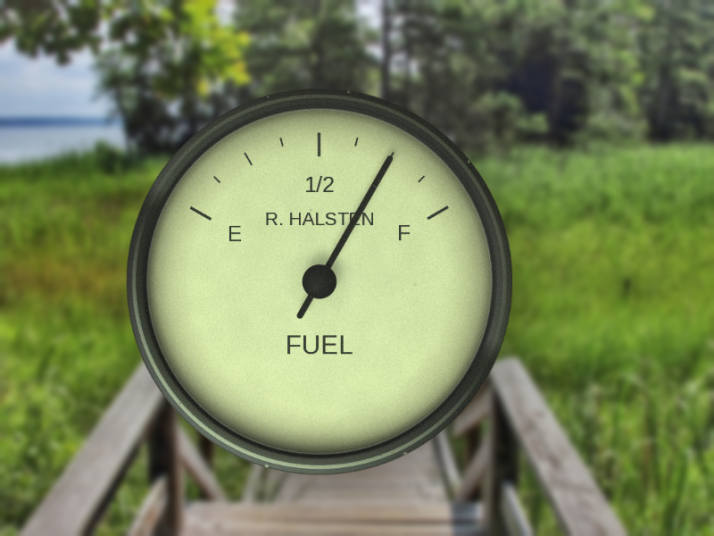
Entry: 0.75
